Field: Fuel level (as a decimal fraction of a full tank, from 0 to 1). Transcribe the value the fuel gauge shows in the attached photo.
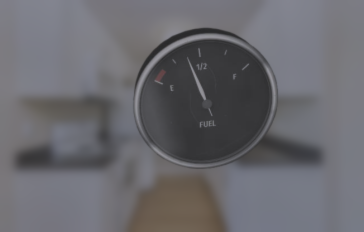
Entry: 0.375
